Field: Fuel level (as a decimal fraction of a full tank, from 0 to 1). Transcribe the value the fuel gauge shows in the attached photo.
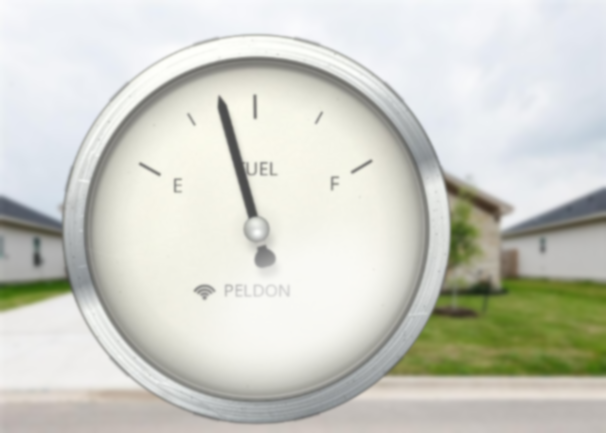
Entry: 0.375
